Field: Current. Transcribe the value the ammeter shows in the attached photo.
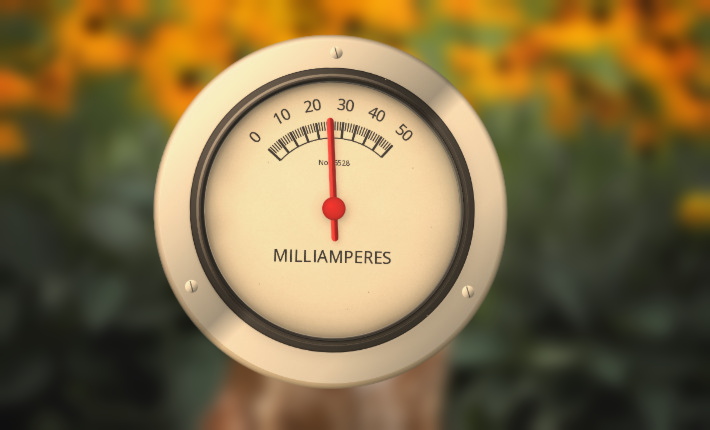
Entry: 25 mA
